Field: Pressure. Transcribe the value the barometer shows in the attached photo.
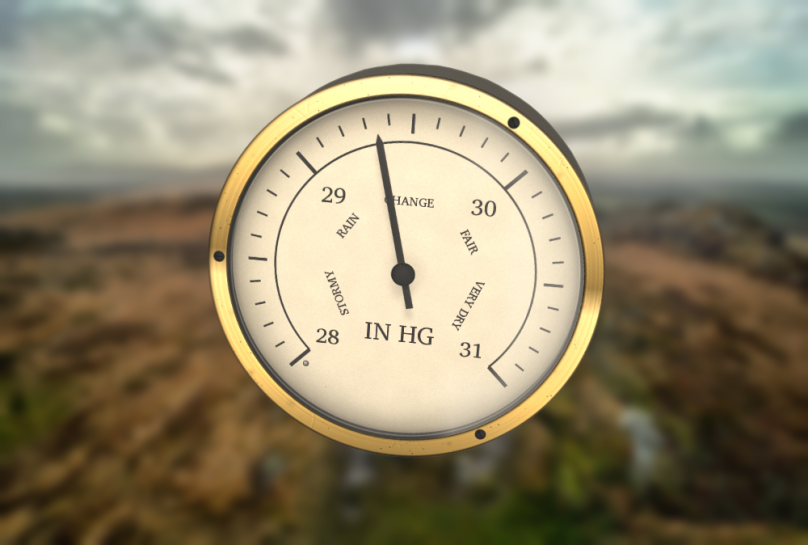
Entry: 29.35 inHg
